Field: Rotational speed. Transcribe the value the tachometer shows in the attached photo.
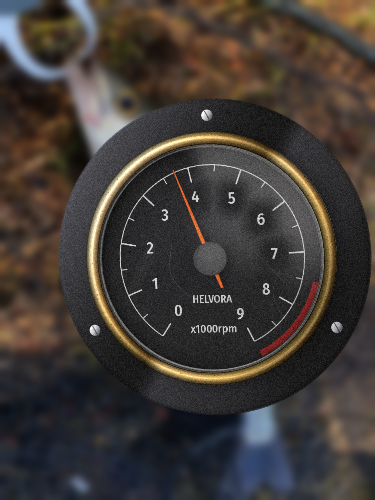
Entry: 3750 rpm
